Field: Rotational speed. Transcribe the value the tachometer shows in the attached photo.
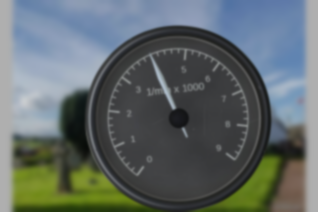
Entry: 4000 rpm
